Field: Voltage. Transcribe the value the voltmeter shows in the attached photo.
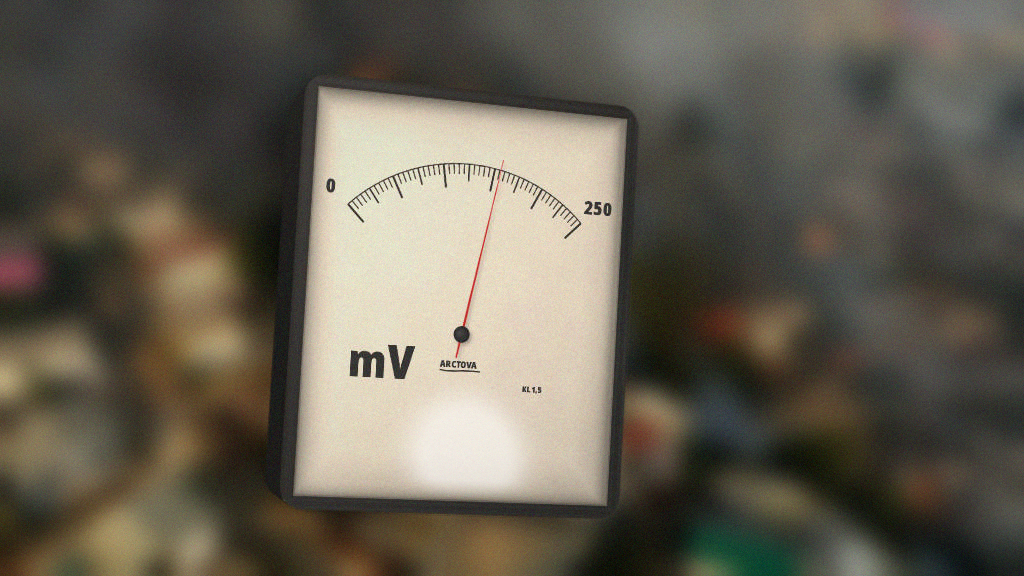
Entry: 155 mV
